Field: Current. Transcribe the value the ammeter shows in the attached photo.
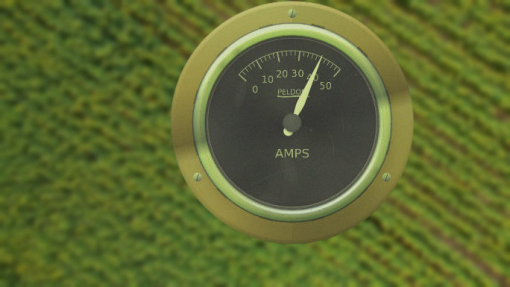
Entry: 40 A
